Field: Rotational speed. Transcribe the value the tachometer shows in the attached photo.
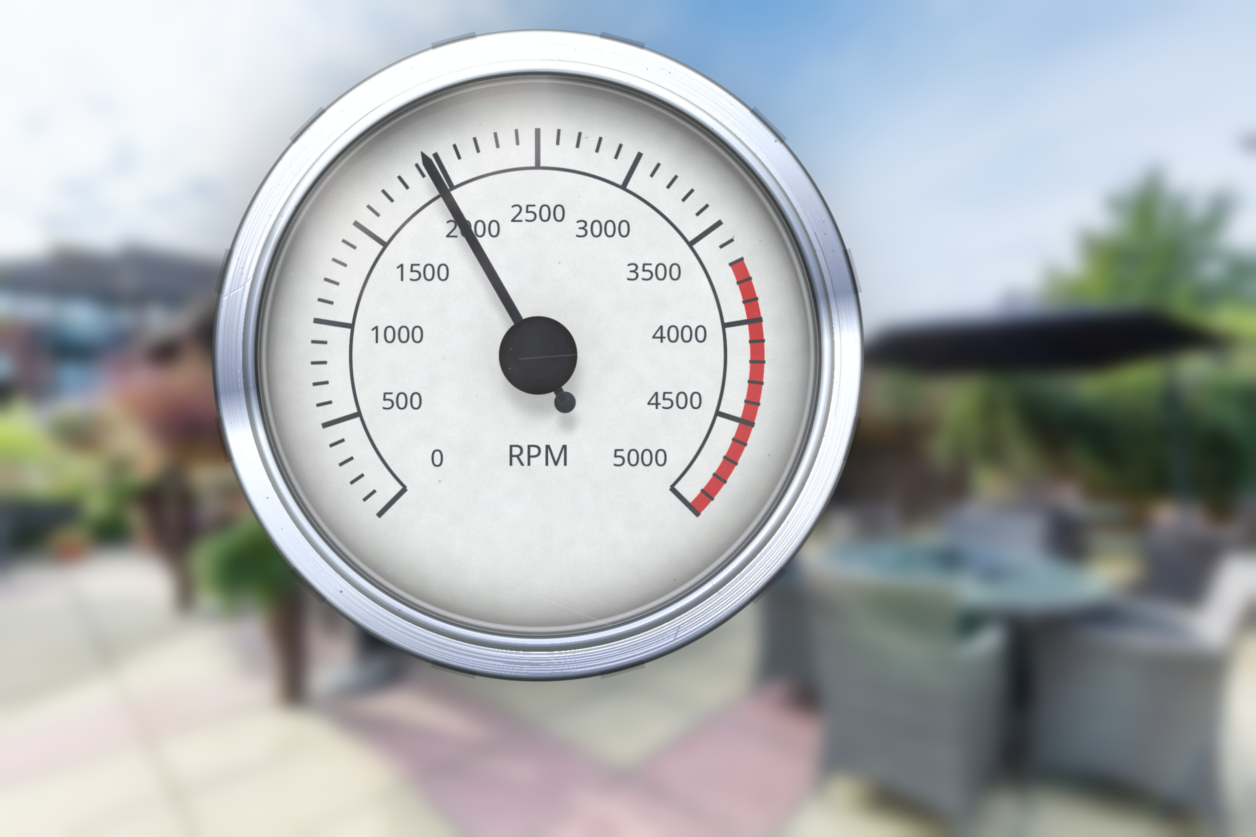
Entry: 1950 rpm
